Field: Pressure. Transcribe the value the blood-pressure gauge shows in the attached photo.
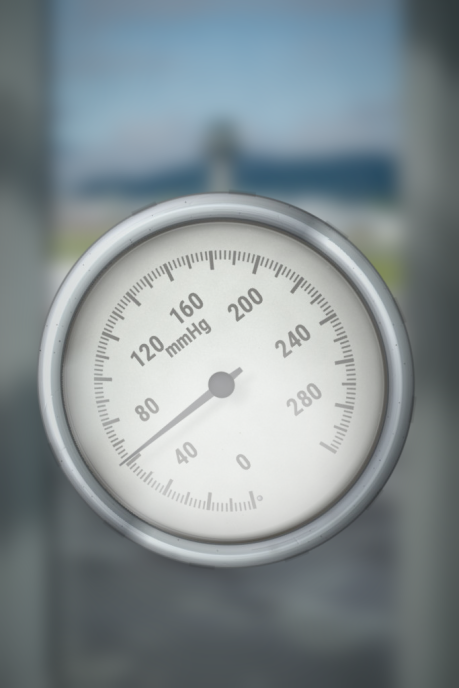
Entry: 62 mmHg
